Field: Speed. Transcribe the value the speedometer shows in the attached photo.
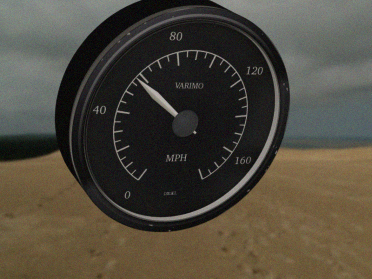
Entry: 57.5 mph
